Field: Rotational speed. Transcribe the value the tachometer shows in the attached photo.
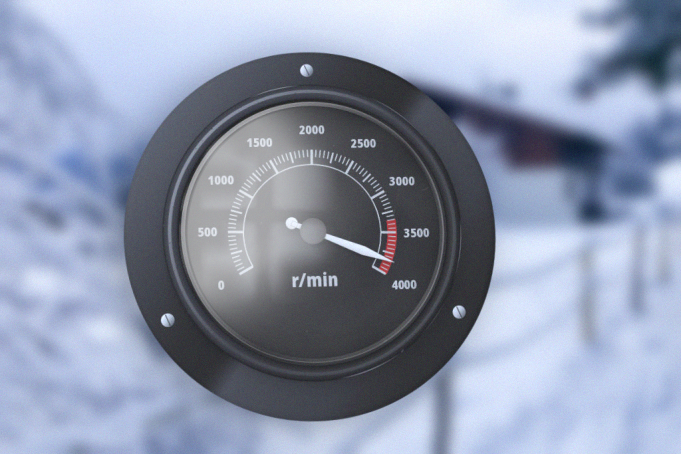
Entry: 3850 rpm
